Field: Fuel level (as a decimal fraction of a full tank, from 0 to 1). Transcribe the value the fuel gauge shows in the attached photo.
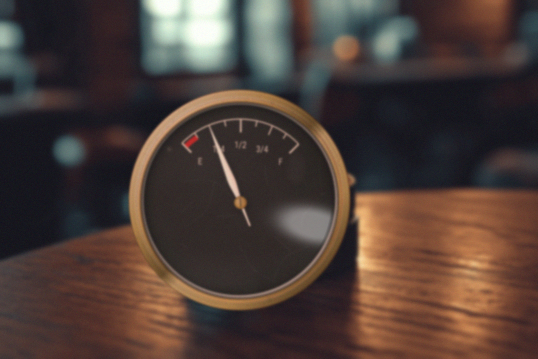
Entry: 0.25
